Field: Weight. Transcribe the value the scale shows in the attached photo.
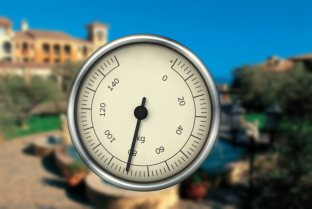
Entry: 80 kg
